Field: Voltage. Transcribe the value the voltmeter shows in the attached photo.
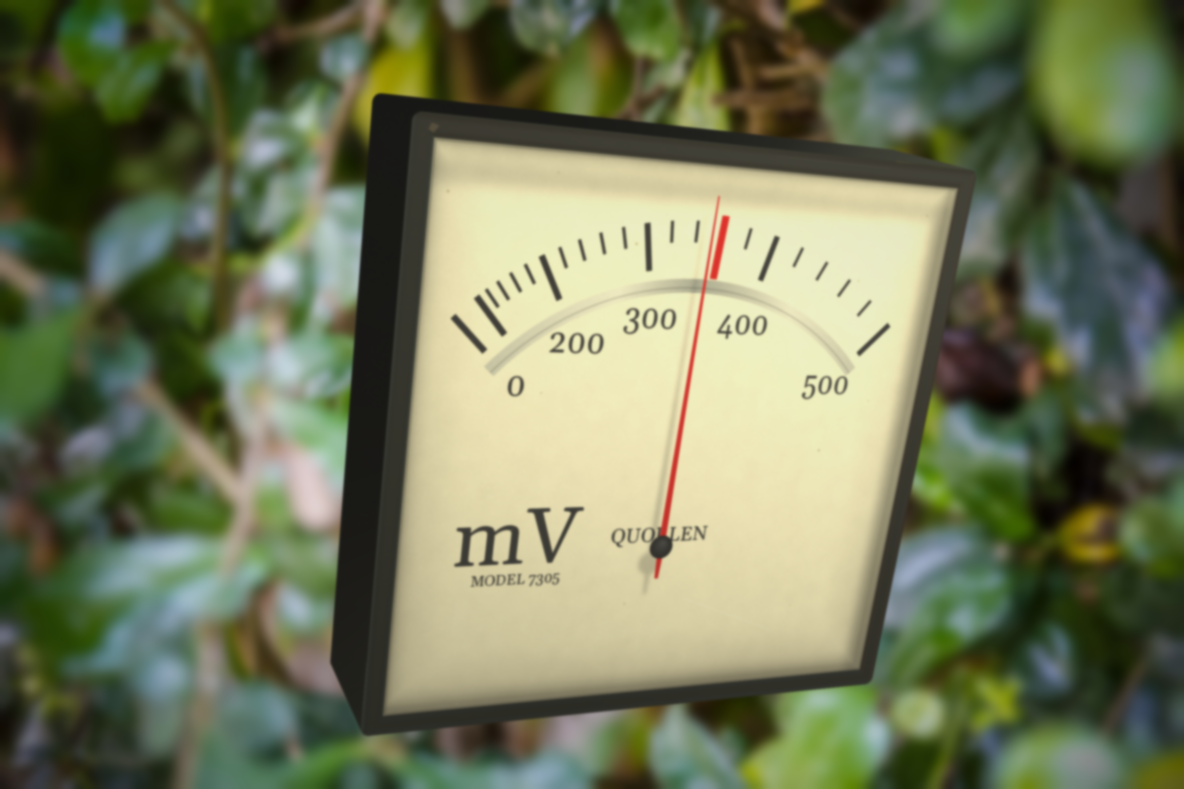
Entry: 350 mV
